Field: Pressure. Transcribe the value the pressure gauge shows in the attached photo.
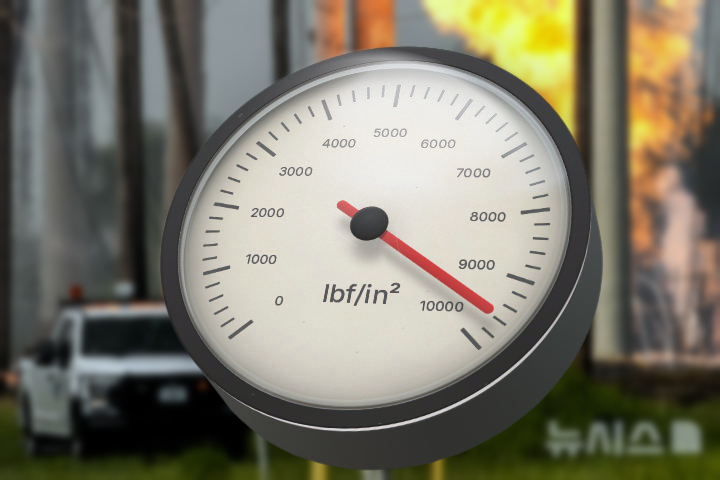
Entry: 9600 psi
